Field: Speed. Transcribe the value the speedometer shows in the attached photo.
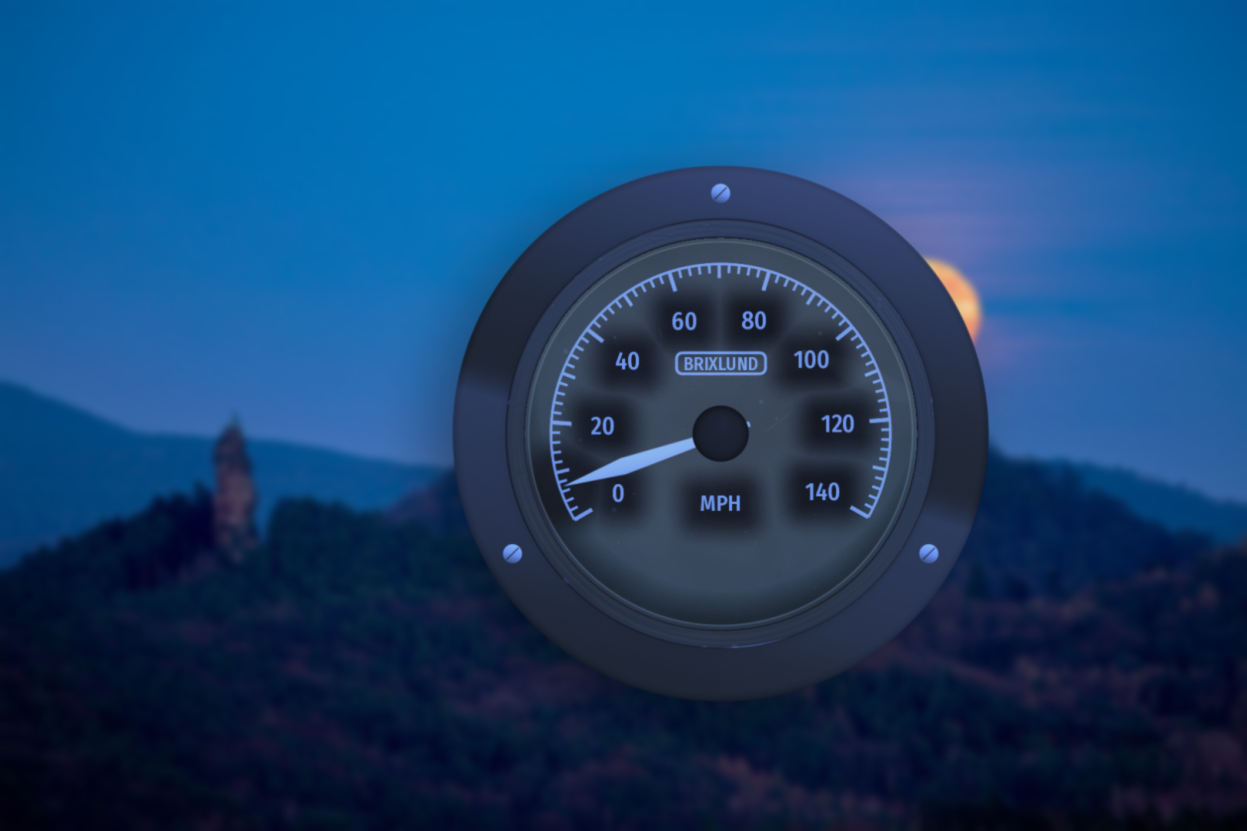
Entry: 7 mph
